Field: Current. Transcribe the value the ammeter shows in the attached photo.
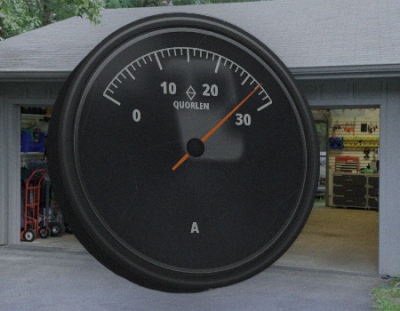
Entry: 27 A
